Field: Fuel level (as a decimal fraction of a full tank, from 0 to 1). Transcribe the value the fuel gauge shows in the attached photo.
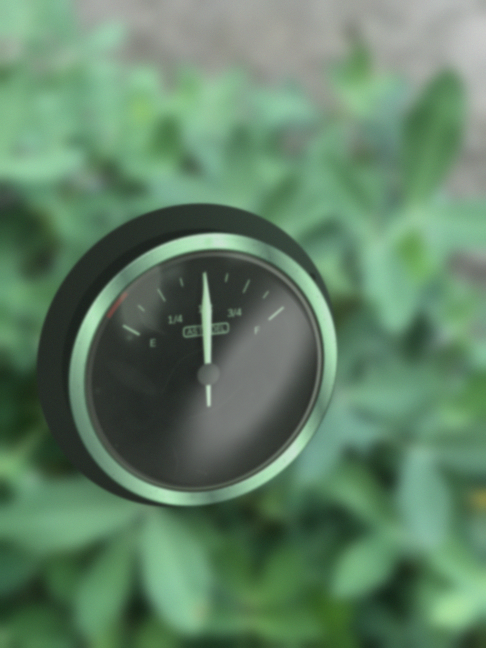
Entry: 0.5
